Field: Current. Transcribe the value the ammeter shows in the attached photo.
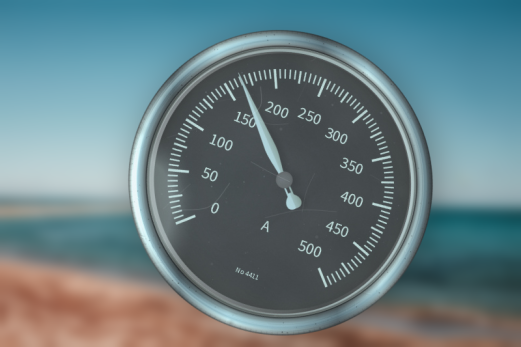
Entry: 165 A
